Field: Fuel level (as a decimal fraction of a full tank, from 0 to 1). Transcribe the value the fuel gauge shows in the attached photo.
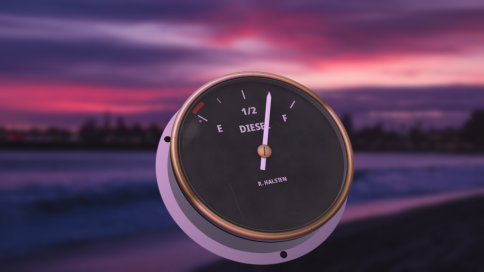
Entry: 0.75
